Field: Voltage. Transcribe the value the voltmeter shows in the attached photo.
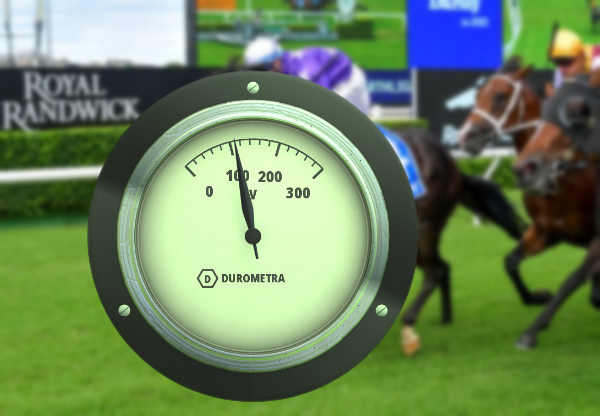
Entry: 110 V
